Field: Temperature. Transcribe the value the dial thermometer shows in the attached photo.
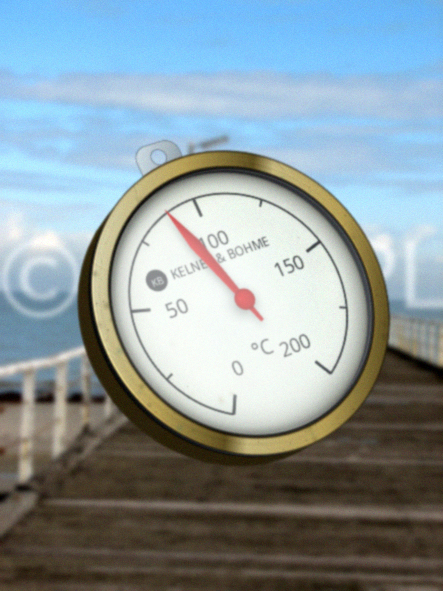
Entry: 87.5 °C
